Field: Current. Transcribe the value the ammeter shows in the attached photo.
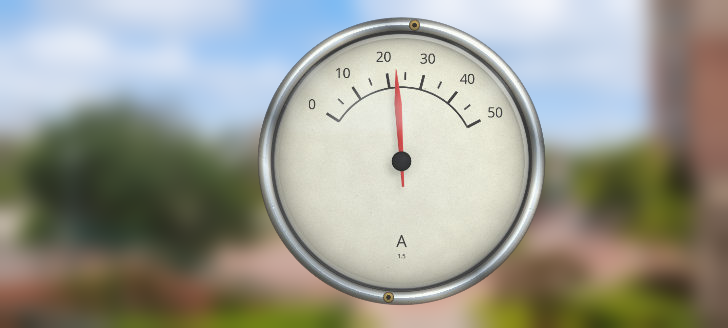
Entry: 22.5 A
